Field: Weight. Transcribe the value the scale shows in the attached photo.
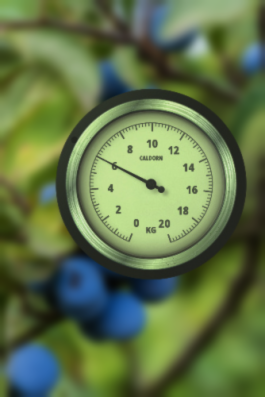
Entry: 6 kg
